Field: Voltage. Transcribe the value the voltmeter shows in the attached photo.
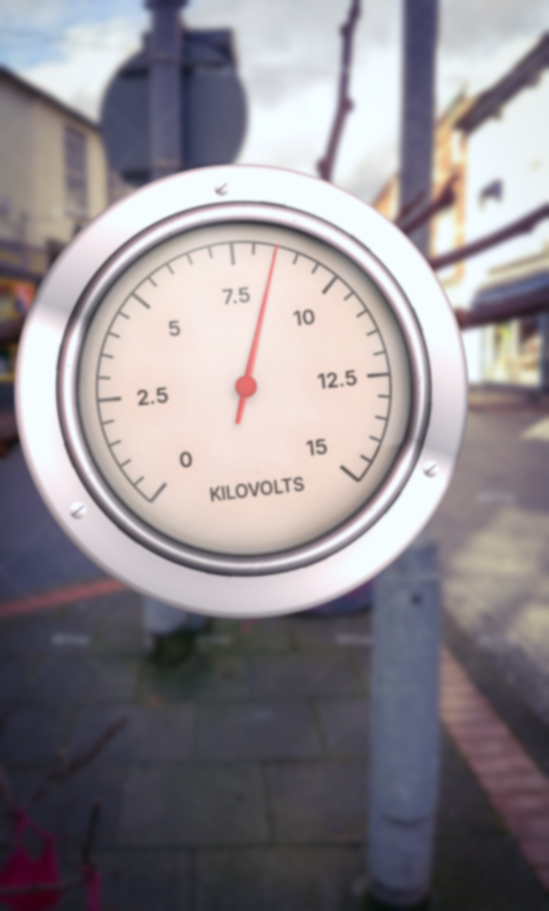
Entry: 8.5 kV
